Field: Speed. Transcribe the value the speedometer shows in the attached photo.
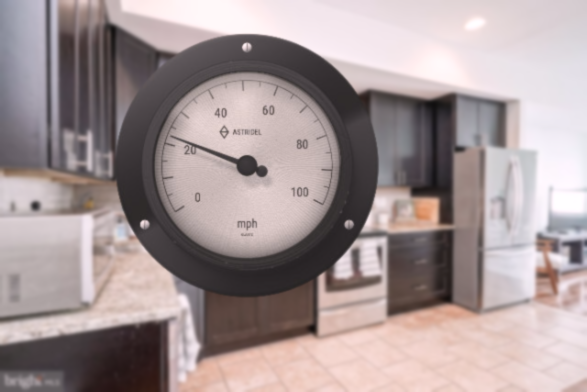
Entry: 22.5 mph
